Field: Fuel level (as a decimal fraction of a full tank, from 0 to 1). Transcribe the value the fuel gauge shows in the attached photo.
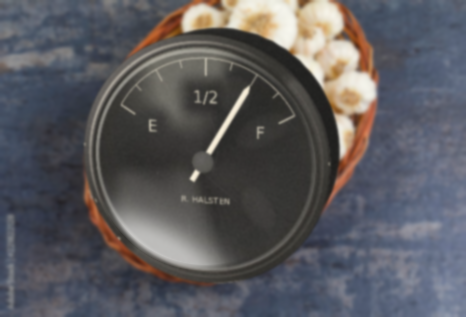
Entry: 0.75
